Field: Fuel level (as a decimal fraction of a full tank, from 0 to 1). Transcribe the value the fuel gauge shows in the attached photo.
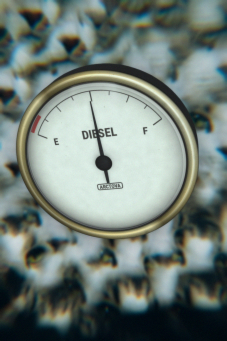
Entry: 0.5
